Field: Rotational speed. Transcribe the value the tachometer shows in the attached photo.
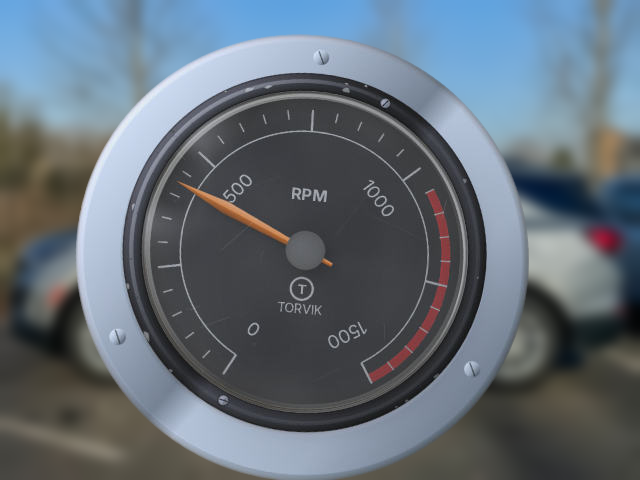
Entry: 425 rpm
